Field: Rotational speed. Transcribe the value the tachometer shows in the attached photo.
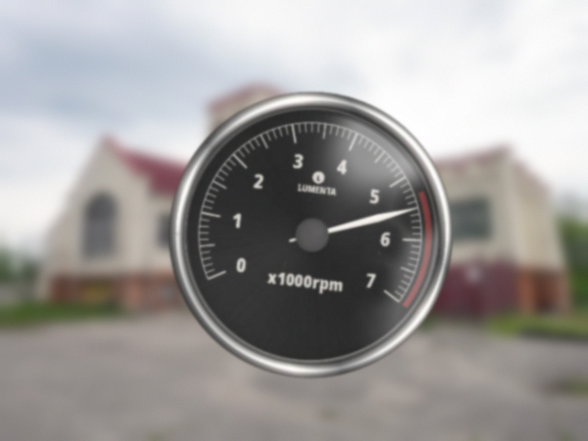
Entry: 5500 rpm
